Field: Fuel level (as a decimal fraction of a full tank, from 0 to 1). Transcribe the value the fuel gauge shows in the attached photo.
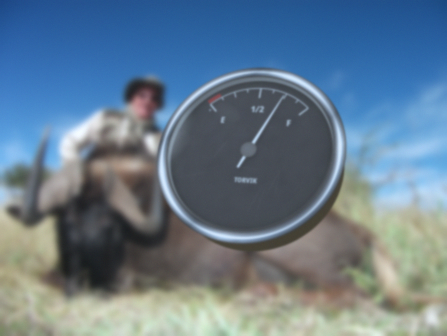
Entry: 0.75
